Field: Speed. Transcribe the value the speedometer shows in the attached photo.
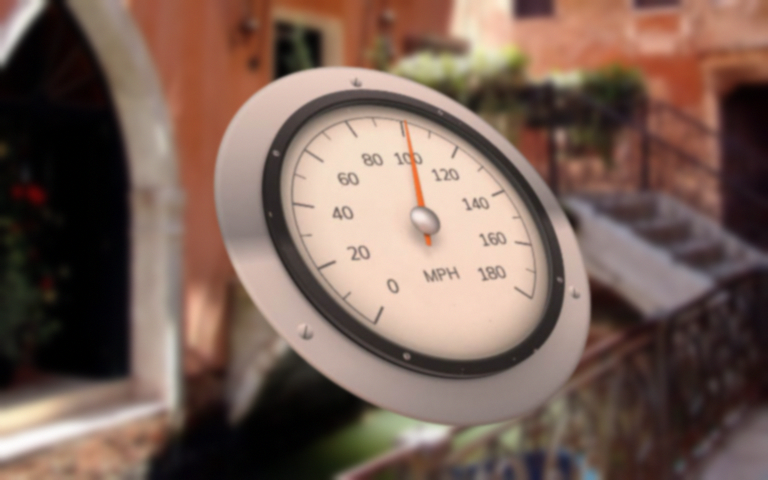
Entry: 100 mph
